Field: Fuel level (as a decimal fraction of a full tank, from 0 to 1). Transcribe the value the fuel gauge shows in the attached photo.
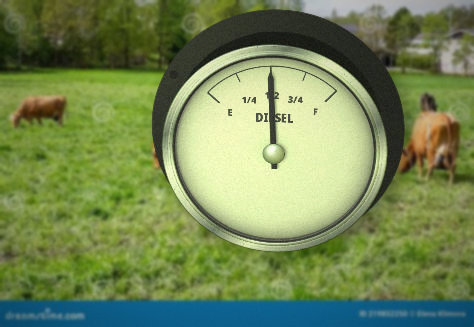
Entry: 0.5
